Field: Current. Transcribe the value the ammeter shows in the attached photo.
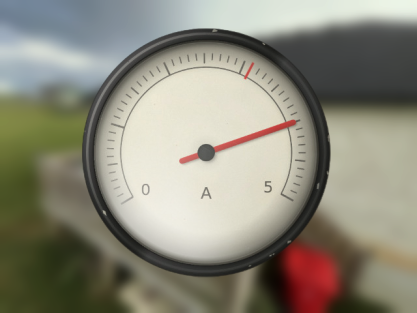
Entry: 4 A
